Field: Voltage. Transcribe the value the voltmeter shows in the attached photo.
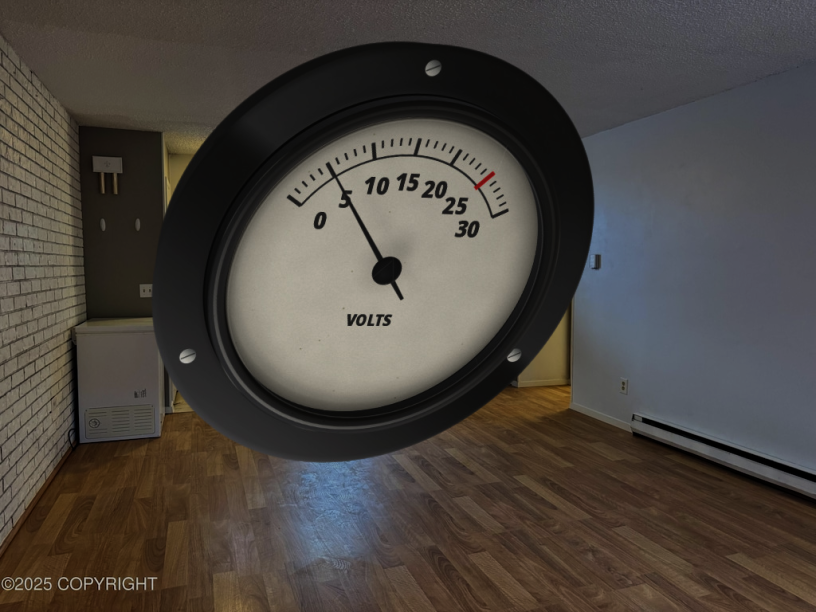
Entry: 5 V
